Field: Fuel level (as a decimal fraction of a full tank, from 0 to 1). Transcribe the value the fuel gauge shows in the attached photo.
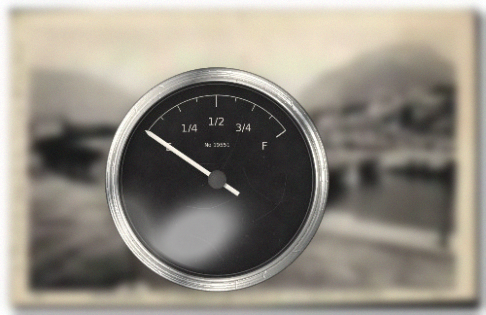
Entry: 0
